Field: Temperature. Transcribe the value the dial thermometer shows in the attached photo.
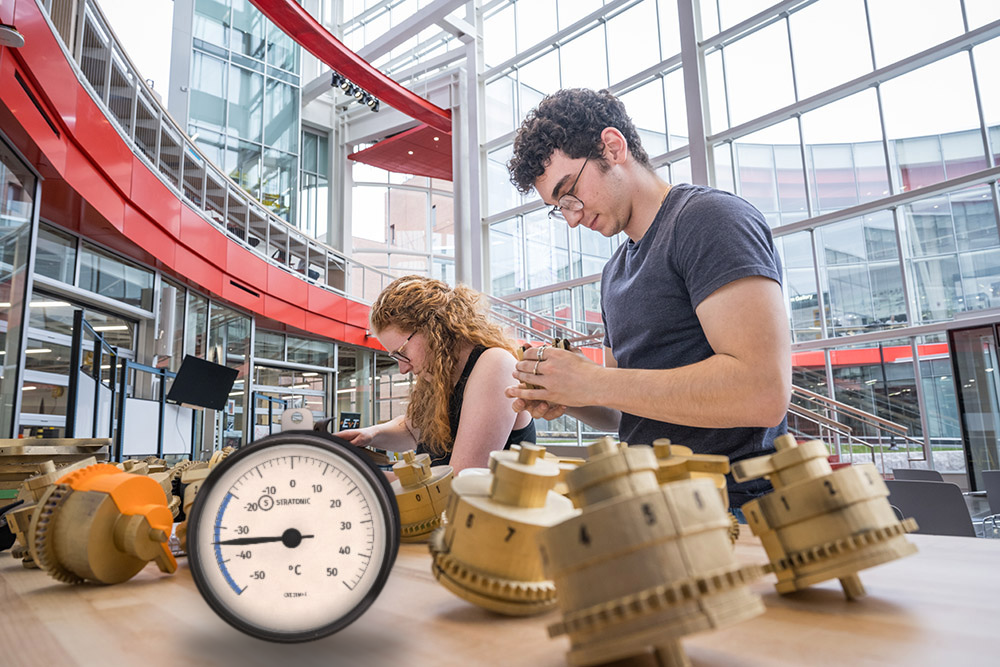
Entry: -34 °C
